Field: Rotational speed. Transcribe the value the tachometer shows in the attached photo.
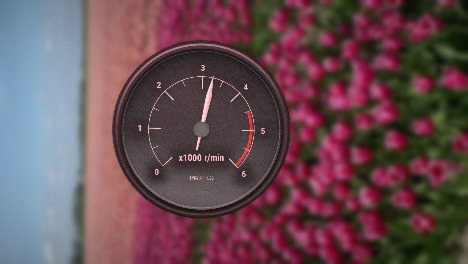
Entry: 3250 rpm
